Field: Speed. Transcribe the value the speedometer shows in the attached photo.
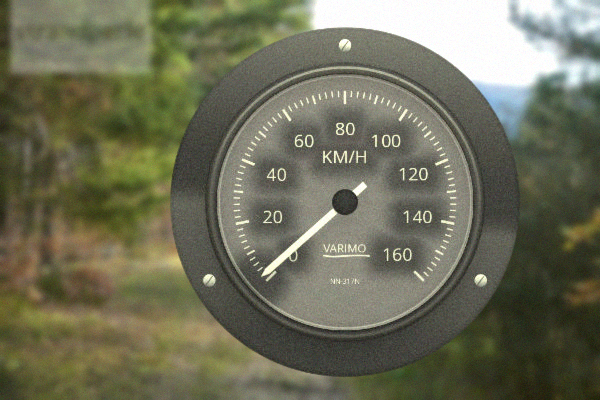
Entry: 2 km/h
